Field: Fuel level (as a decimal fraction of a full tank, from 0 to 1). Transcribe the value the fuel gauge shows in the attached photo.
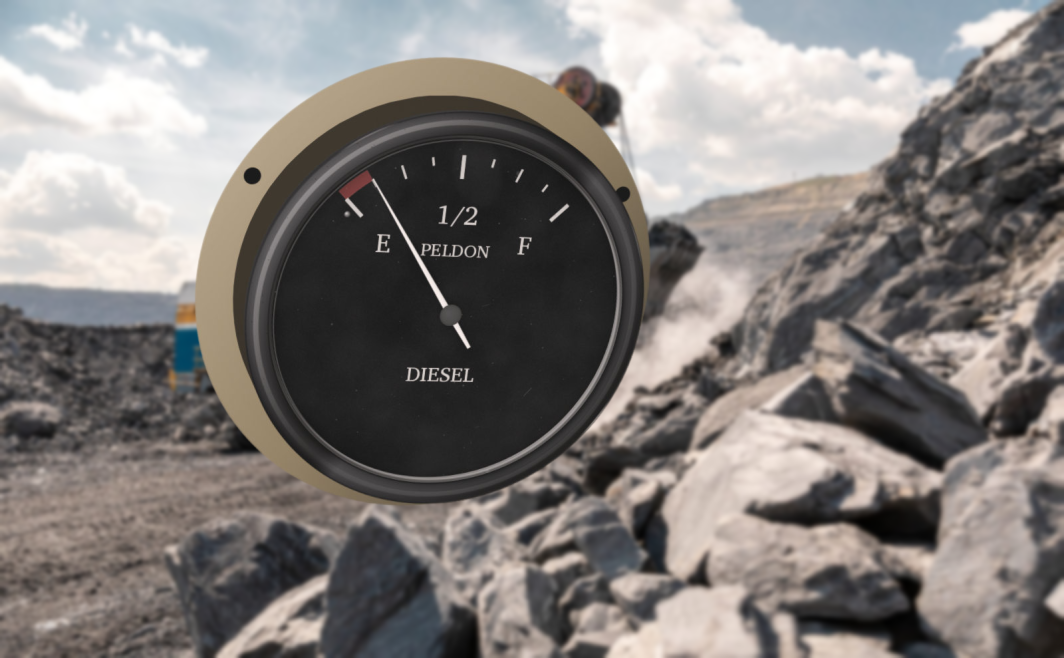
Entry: 0.125
